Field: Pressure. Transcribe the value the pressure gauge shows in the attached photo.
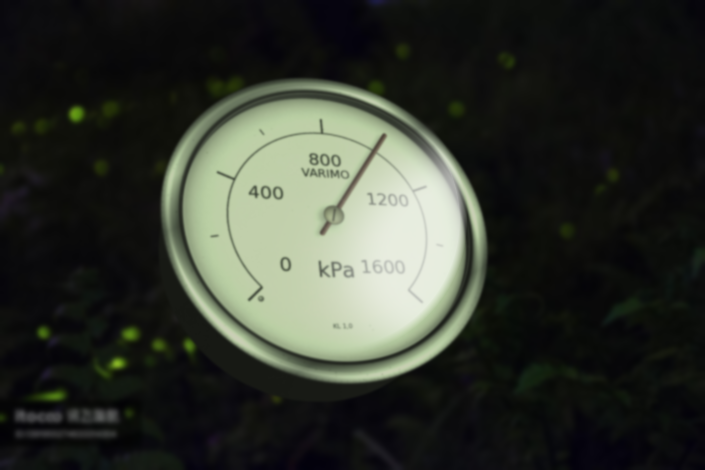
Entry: 1000 kPa
